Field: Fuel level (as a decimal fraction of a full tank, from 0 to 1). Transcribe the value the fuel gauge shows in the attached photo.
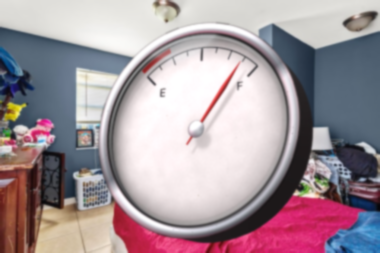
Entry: 0.875
